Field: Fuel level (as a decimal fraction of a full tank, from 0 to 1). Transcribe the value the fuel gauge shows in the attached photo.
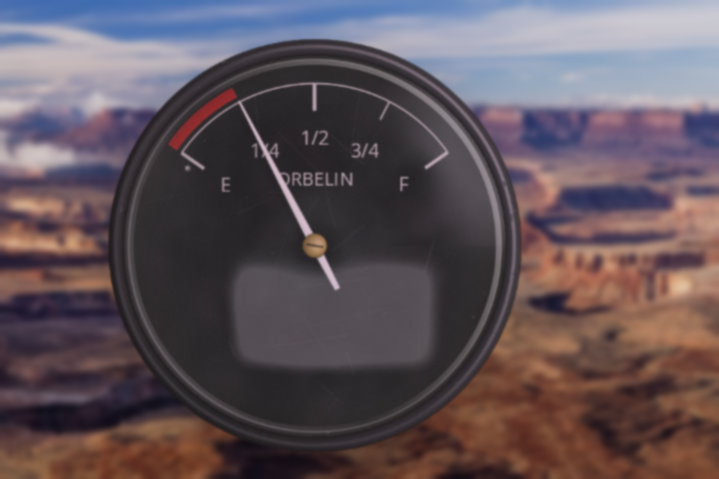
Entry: 0.25
